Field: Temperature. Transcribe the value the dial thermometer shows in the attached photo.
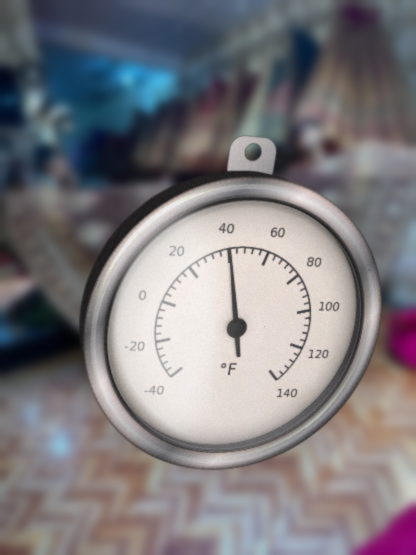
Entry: 40 °F
